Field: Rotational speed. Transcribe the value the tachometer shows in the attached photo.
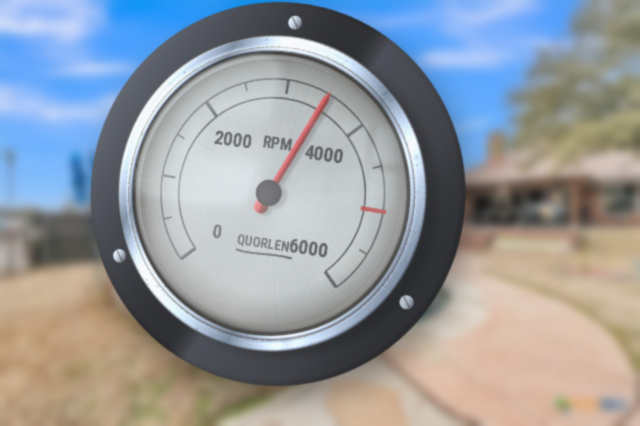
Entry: 3500 rpm
